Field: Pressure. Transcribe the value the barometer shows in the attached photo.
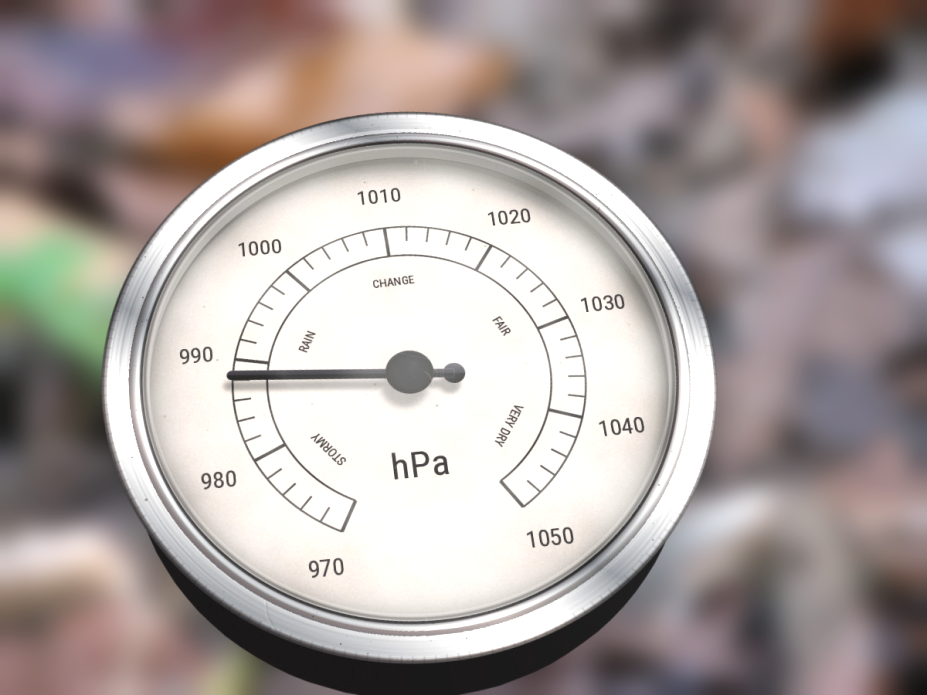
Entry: 988 hPa
